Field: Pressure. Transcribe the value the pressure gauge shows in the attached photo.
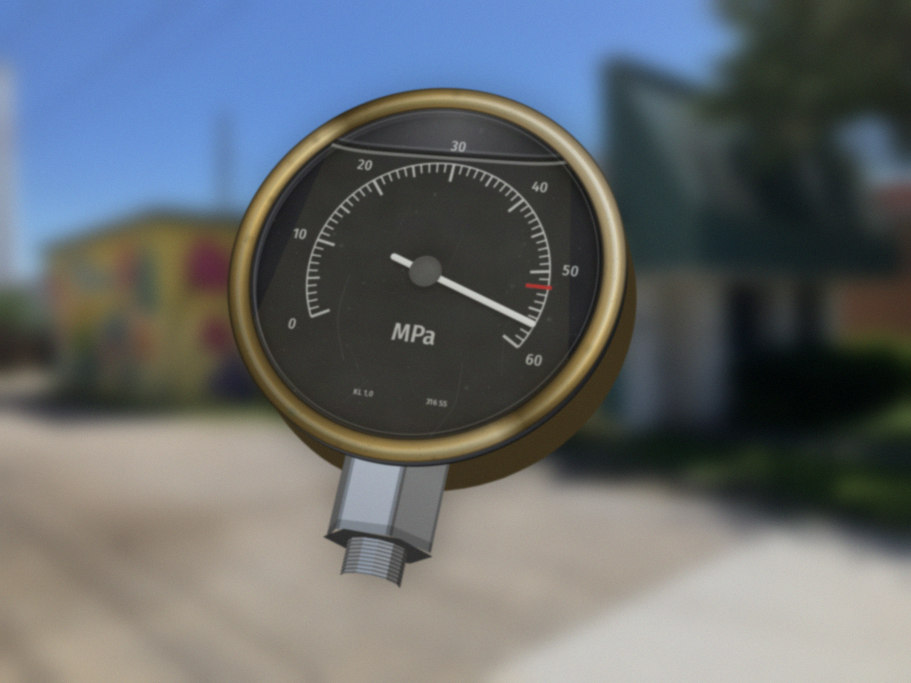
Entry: 57 MPa
